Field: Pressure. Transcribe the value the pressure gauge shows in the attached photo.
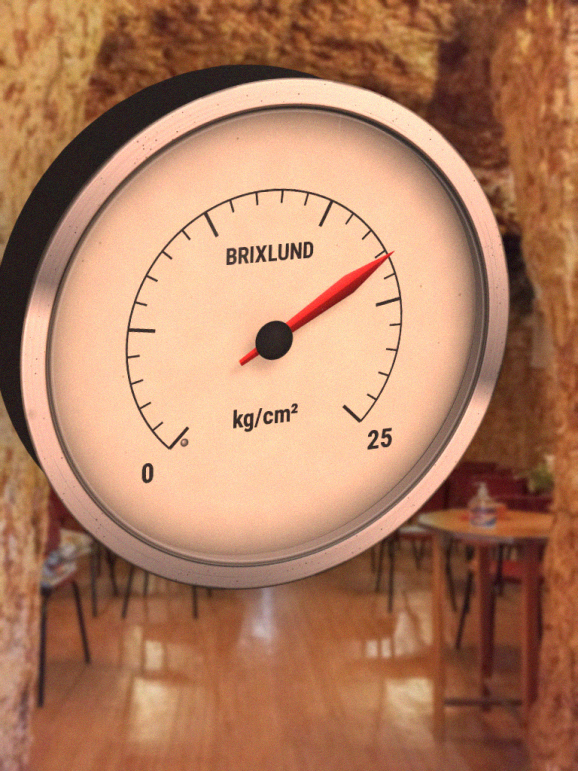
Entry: 18 kg/cm²
